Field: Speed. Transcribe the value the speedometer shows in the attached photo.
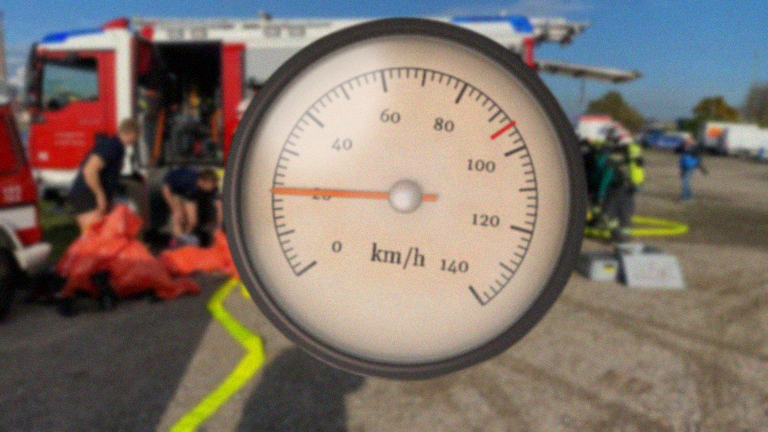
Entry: 20 km/h
